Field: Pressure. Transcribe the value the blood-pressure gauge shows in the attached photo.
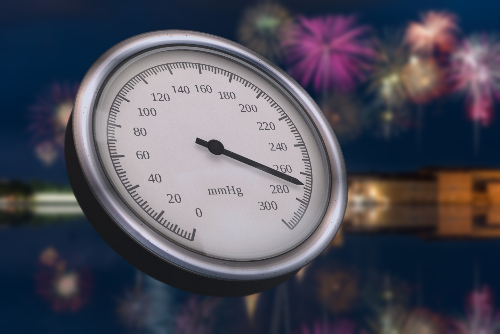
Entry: 270 mmHg
